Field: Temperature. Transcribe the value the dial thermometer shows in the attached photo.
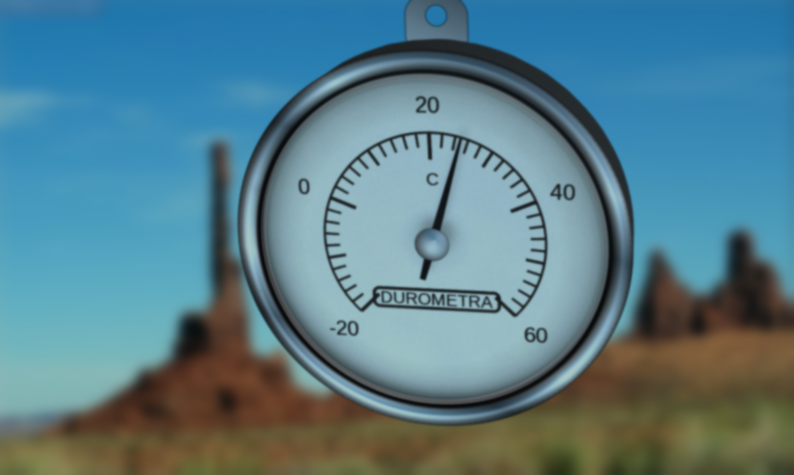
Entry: 25 °C
